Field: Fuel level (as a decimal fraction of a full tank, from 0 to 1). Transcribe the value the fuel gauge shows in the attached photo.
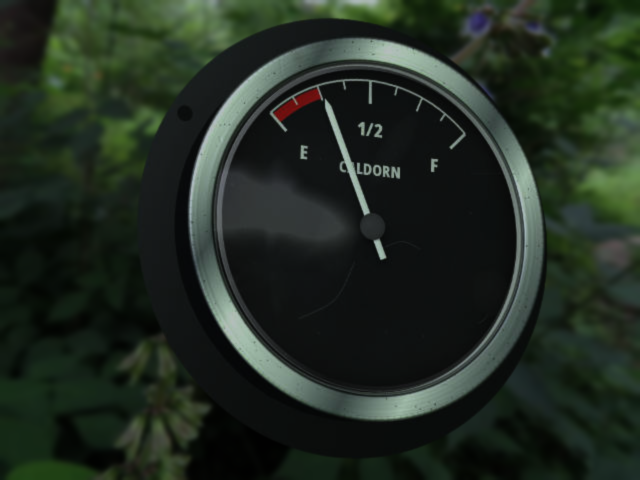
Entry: 0.25
